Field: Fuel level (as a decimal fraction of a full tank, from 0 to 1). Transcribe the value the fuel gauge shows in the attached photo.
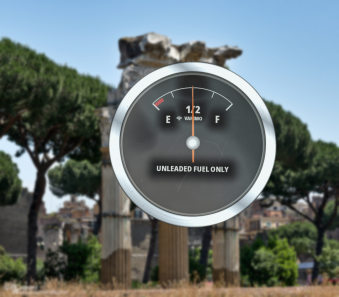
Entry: 0.5
